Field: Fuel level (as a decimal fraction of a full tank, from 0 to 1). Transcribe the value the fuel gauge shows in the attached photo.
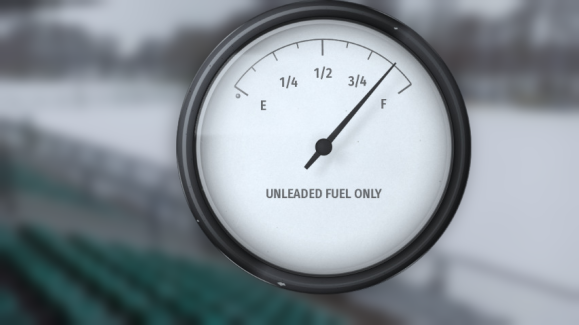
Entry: 0.875
